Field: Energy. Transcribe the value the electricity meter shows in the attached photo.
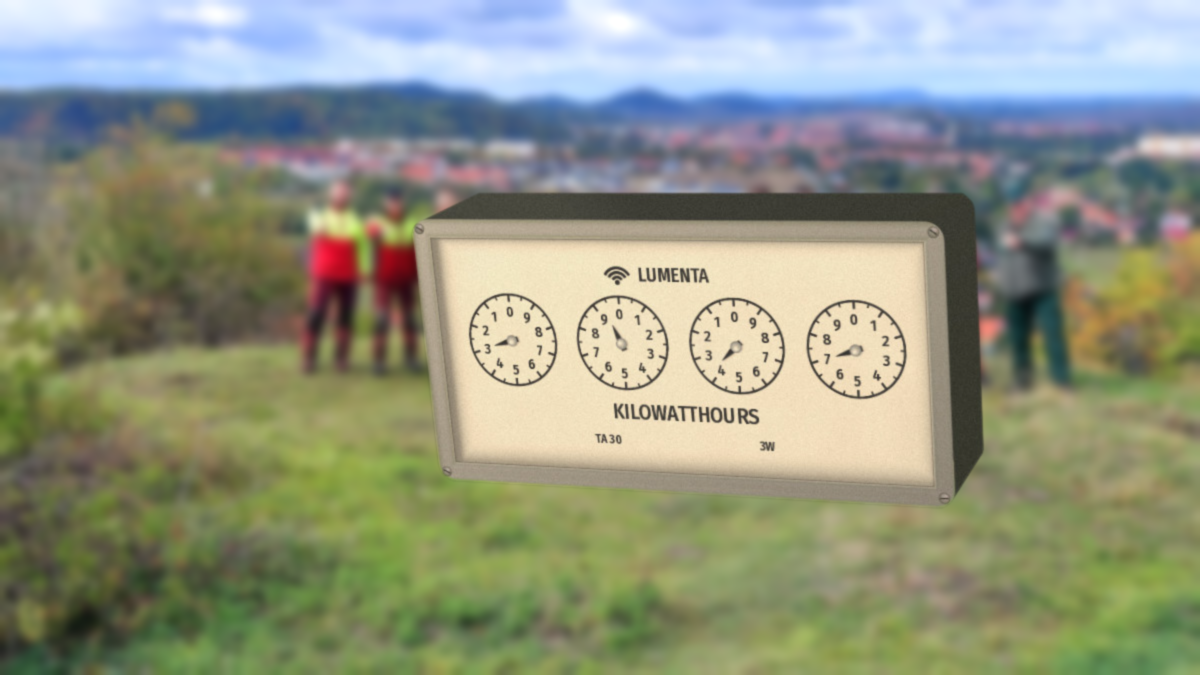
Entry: 2937 kWh
